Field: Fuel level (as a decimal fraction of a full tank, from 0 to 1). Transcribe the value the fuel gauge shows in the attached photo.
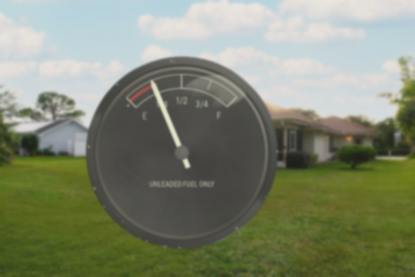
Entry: 0.25
